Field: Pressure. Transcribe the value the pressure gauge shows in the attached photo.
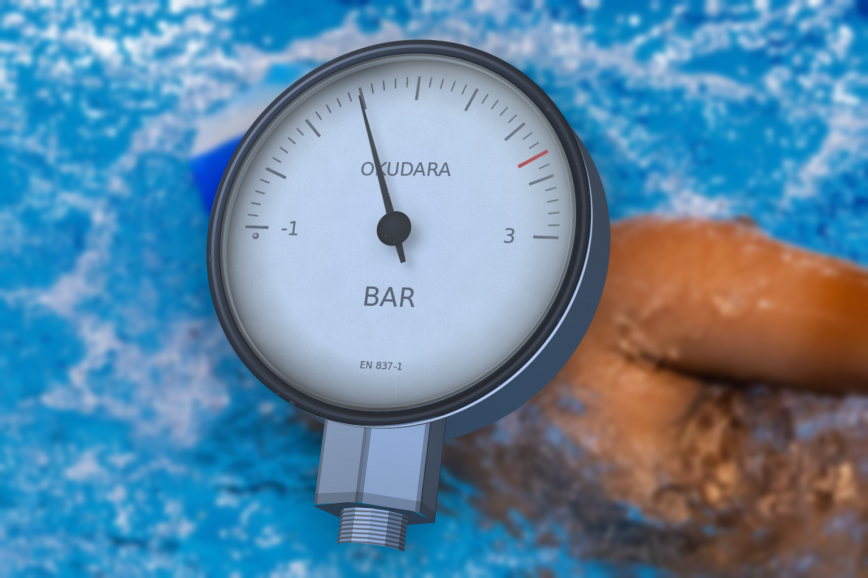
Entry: 0.5 bar
